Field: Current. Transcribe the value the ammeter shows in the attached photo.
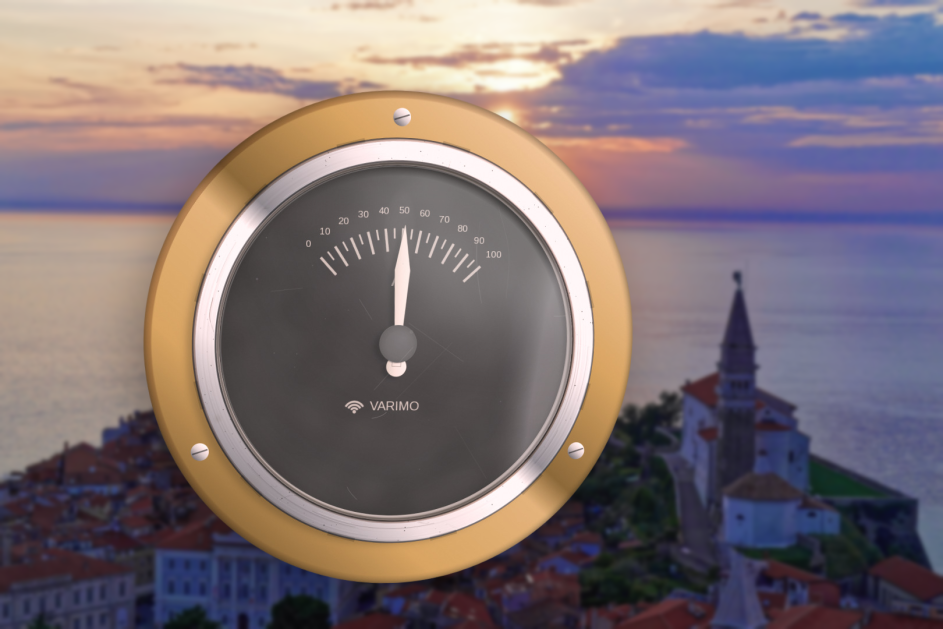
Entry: 50 A
